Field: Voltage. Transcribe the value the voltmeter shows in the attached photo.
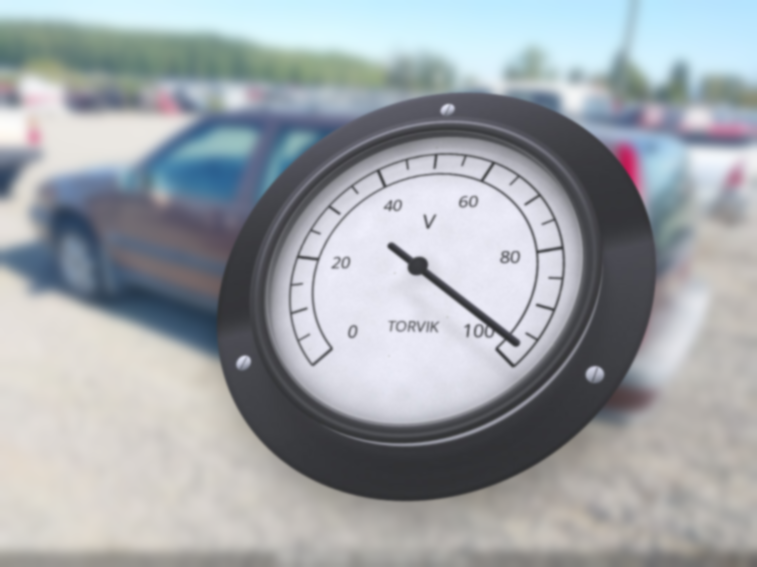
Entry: 97.5 V
